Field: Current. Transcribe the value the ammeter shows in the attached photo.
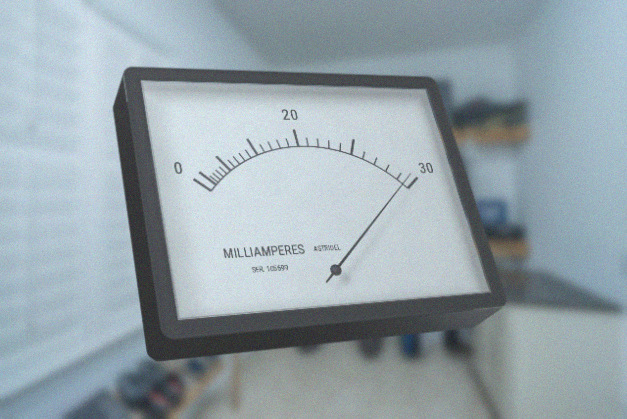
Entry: 29.5 mA
